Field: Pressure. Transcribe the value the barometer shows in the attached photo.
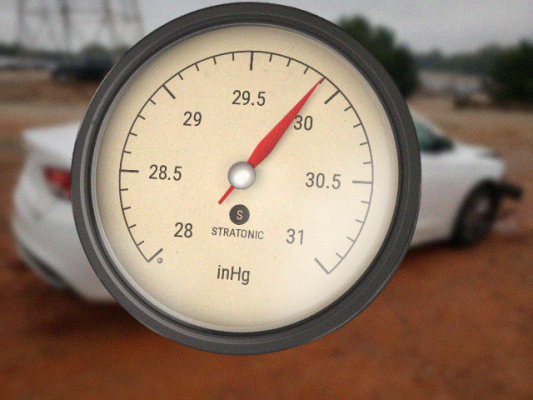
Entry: 29.9 inHg
